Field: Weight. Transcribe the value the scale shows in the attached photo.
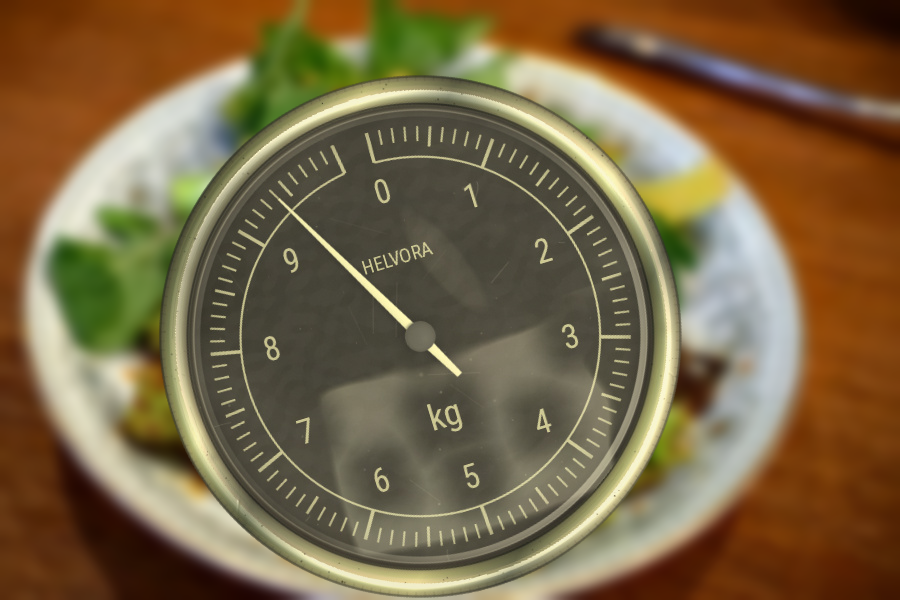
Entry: 9.4 kg
